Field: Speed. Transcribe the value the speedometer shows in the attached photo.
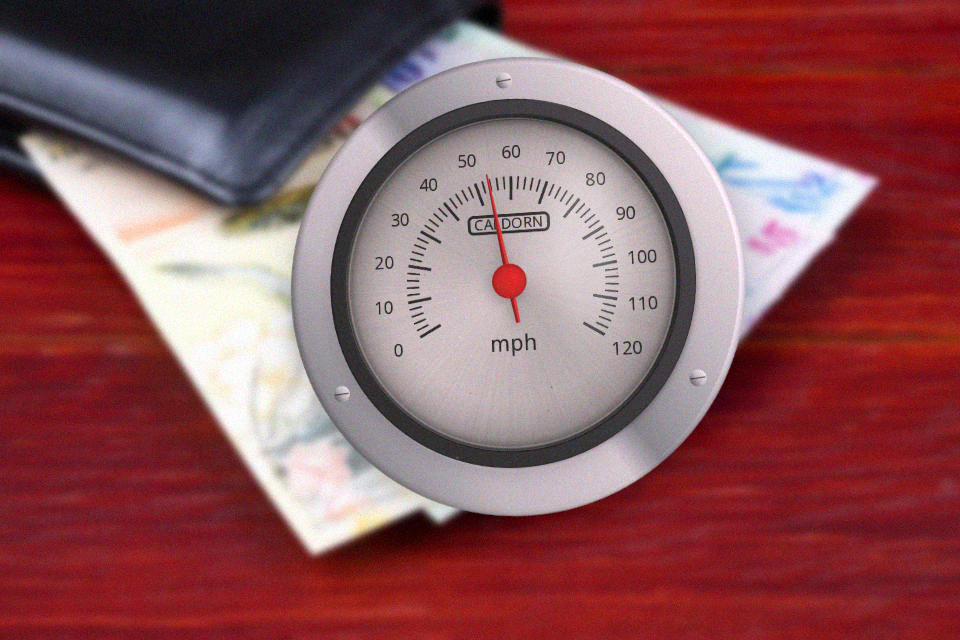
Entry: 54 mph
